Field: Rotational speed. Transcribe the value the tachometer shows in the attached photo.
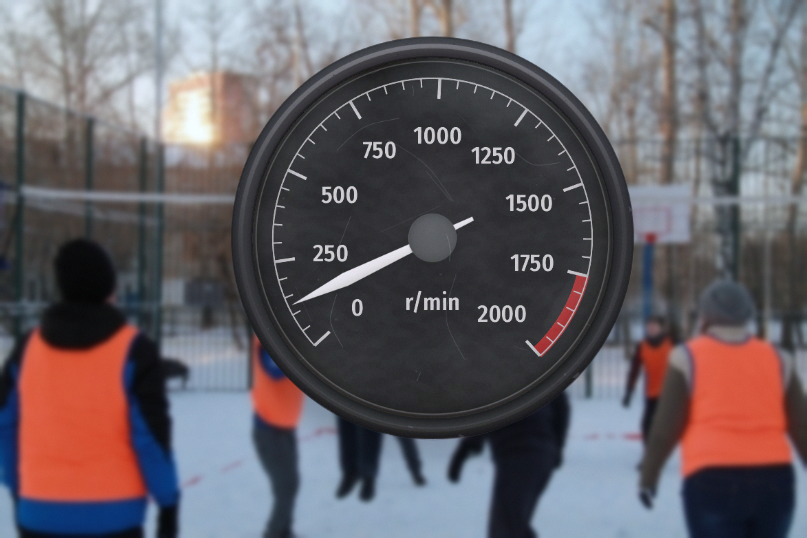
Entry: 125 rpm
